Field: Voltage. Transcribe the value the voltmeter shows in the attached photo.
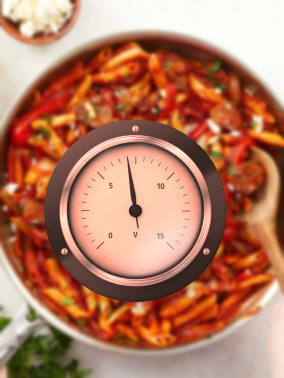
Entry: 7 V
